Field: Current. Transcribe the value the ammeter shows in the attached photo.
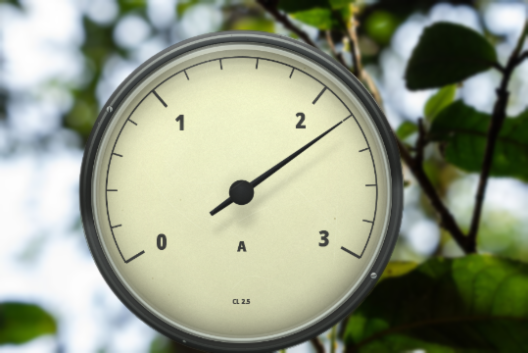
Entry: 2.2 A
